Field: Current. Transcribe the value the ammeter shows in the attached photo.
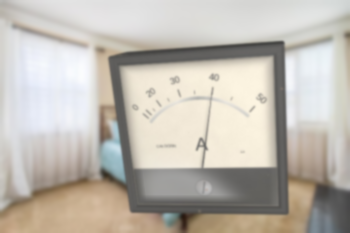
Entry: 40 A
